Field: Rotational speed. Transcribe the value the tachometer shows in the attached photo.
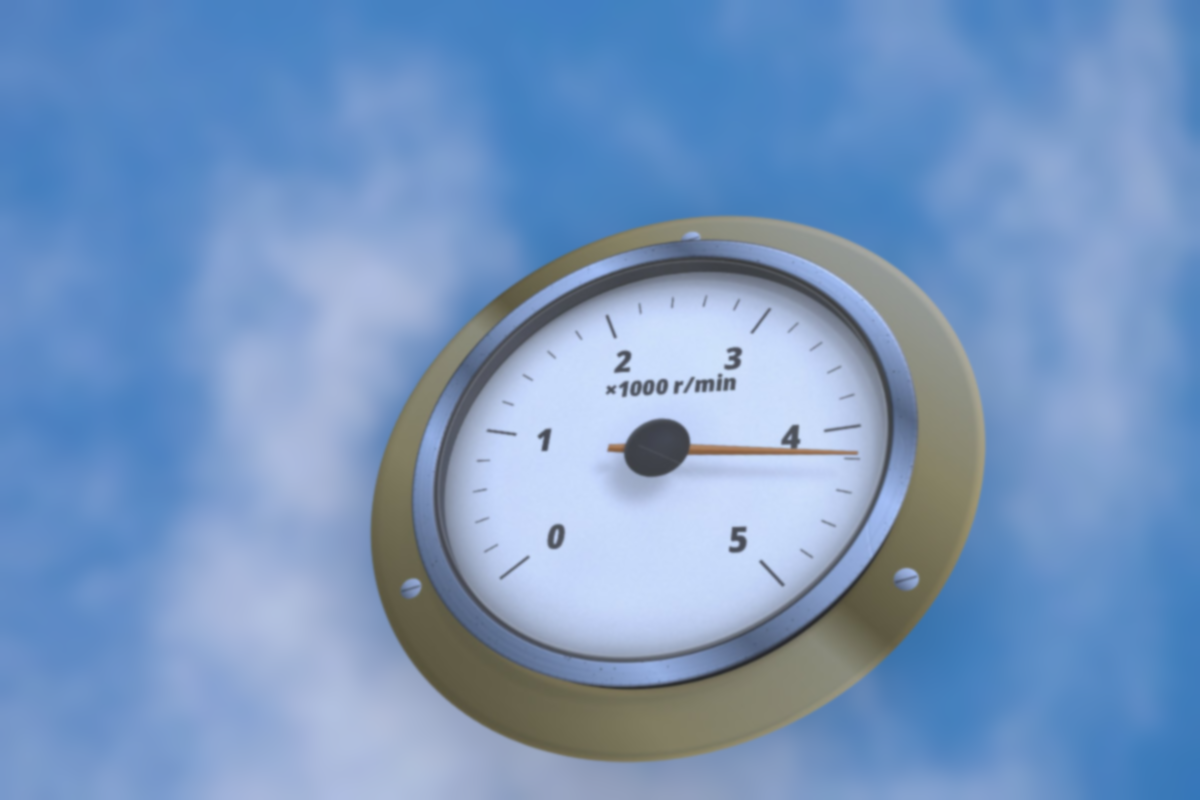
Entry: 4200 rpm
